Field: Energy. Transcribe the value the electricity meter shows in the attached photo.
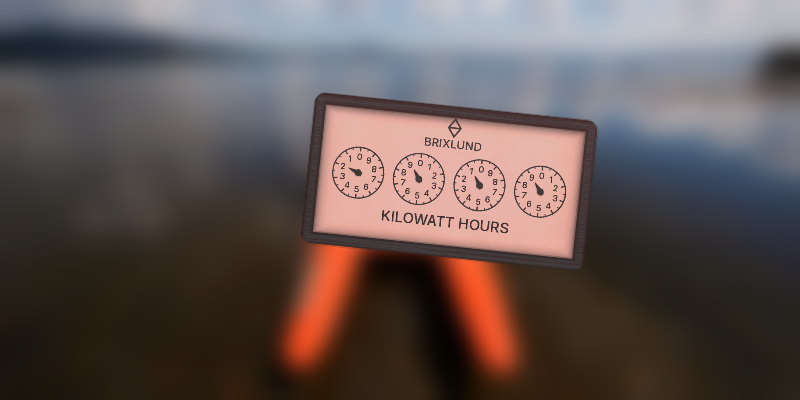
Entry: 1909 kWh
